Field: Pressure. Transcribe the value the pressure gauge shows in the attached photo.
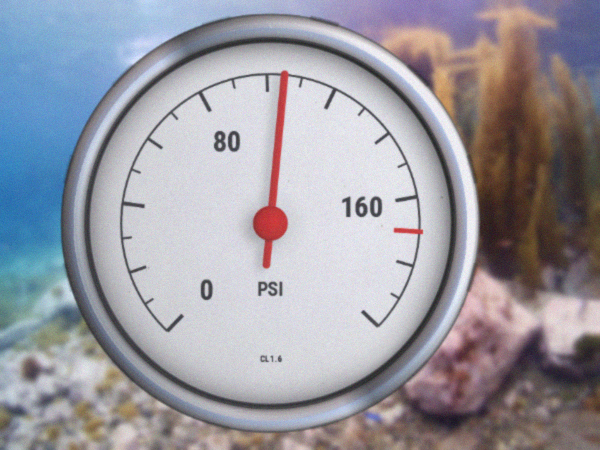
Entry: 105 psi
